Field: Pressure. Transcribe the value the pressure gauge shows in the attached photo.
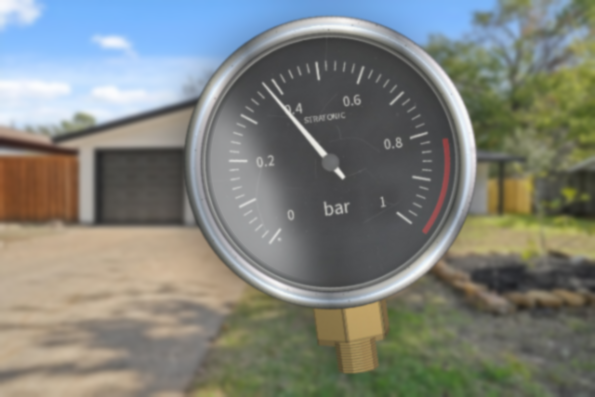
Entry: 0.38 bar
